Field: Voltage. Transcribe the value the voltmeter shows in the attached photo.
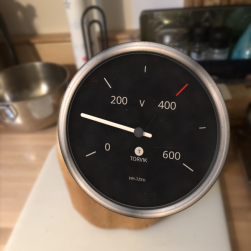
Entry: 100 V
